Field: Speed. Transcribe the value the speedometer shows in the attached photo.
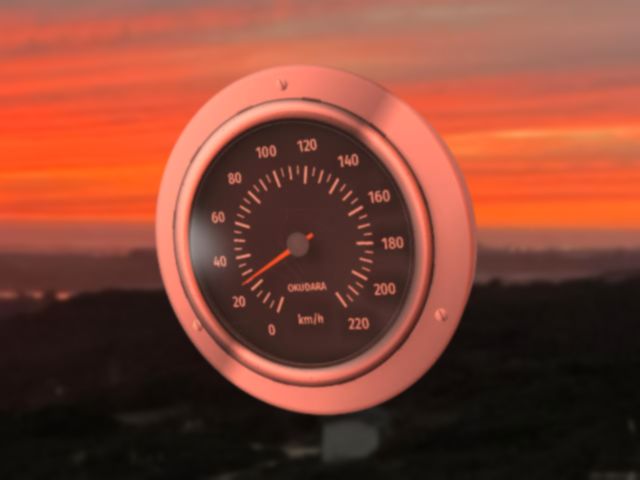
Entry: 25 km/h
